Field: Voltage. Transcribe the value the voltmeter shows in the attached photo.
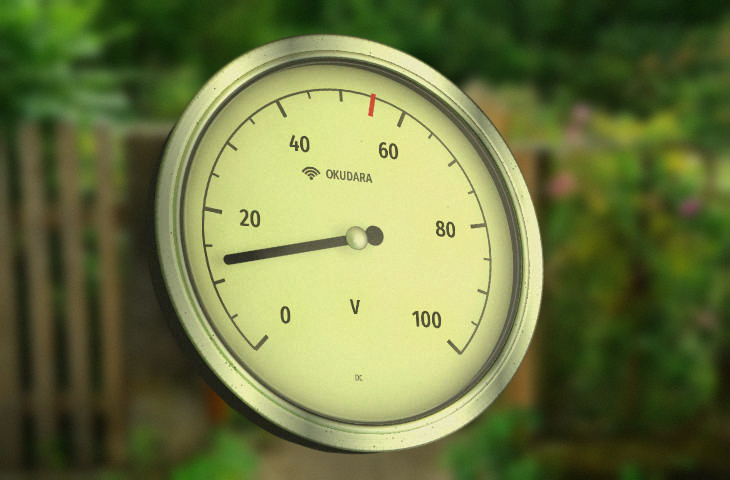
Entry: 12.5 V
